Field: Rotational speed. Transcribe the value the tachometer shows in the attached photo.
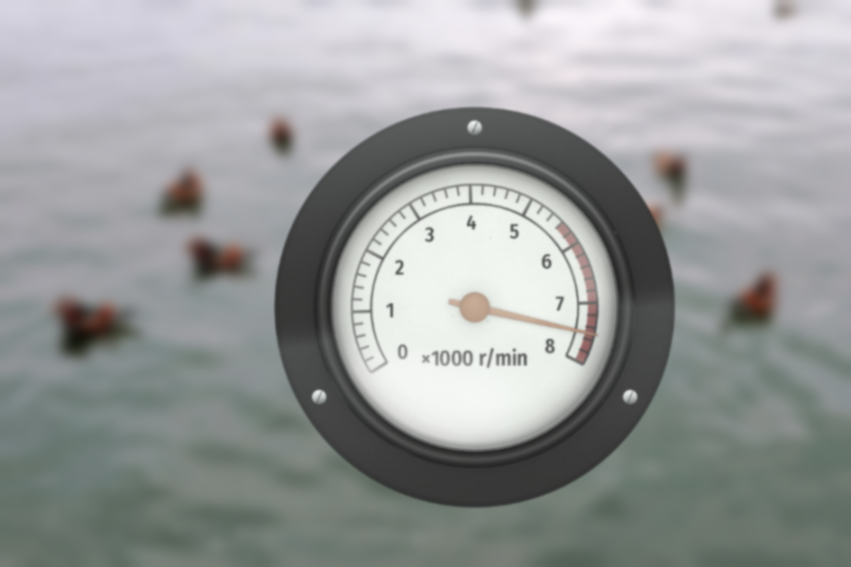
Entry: 7500 rpm
